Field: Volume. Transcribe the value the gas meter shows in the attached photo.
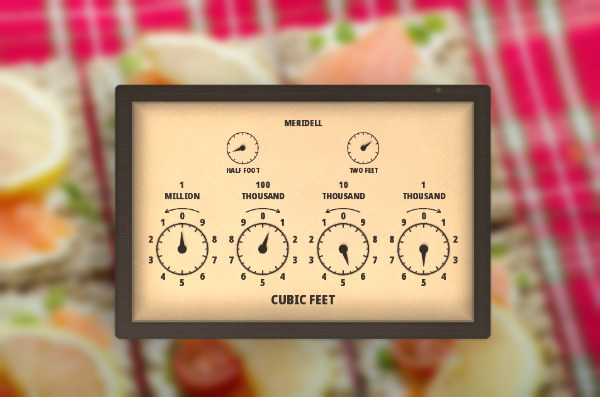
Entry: 5500 ft³
